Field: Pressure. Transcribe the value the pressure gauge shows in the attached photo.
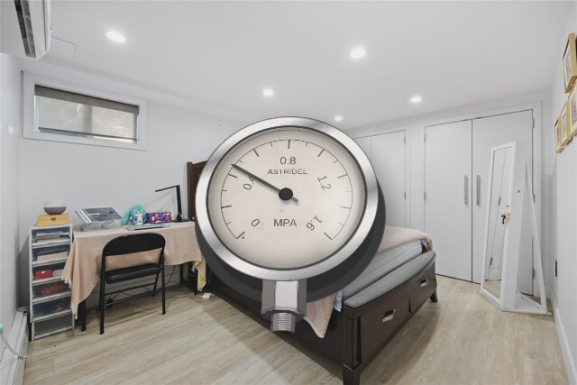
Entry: 0.45 MPa
